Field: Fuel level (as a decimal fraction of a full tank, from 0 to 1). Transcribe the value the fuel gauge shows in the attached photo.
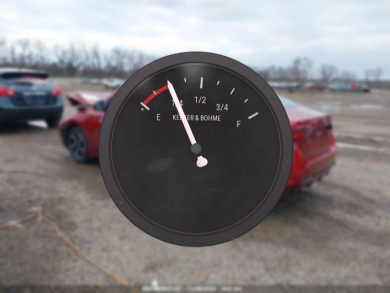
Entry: 0.25
